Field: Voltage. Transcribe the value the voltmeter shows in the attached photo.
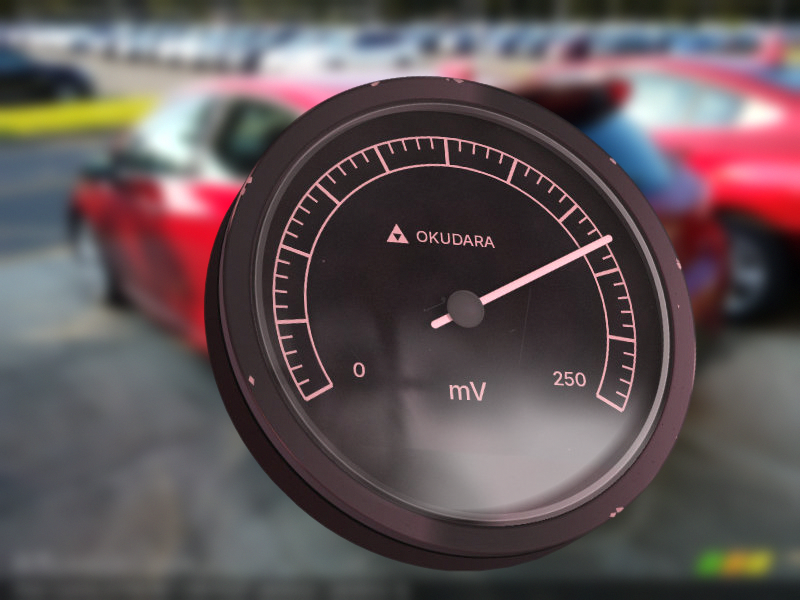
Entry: 190 mV
